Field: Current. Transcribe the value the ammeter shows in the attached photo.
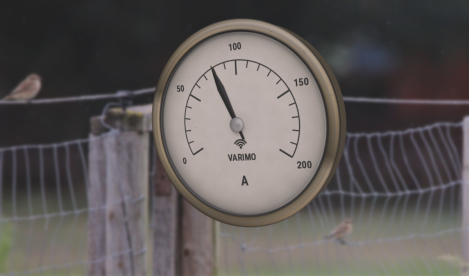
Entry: 80 A
